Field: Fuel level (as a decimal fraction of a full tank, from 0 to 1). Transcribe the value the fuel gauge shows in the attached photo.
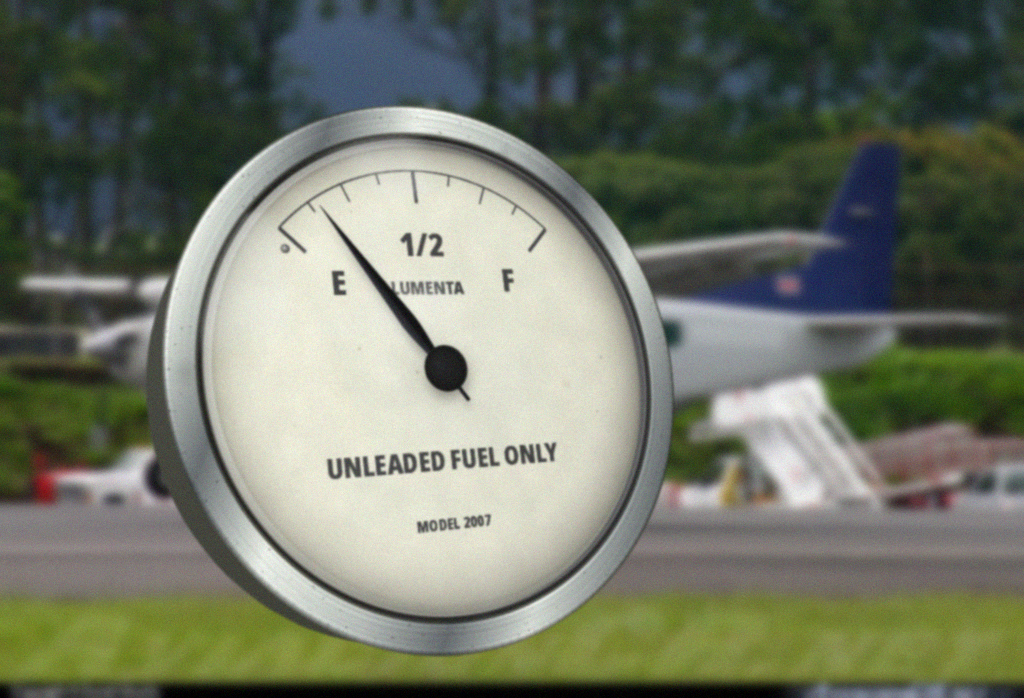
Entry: 0.125
